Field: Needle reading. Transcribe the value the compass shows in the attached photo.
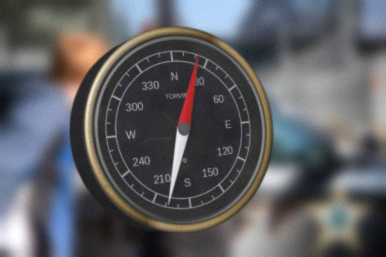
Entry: 20 °
